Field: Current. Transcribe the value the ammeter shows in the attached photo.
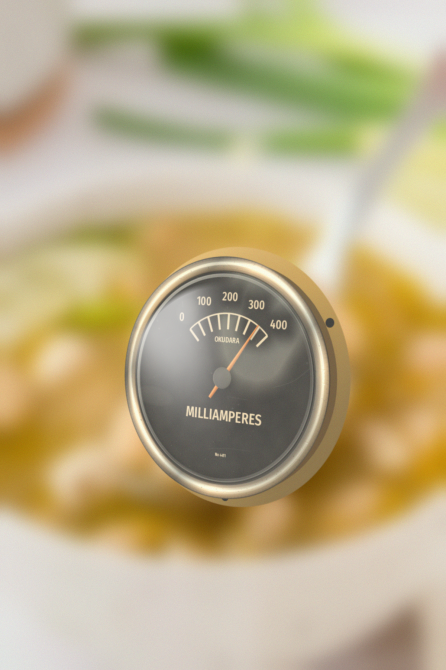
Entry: 350 mA
